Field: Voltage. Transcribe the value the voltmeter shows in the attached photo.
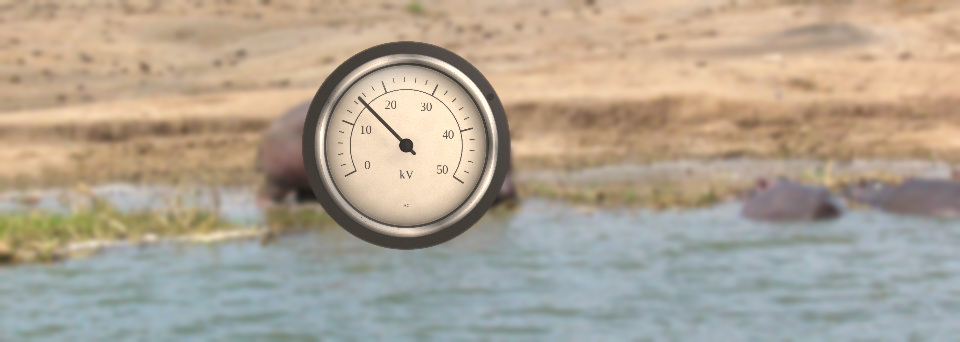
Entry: 15 kV
